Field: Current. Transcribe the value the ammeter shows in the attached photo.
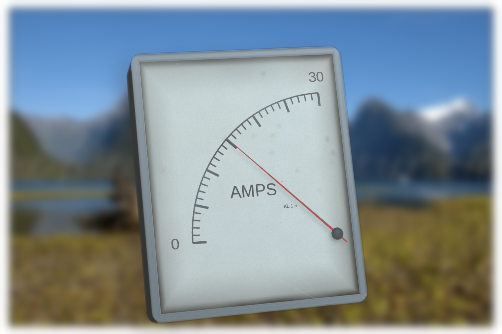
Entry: 15 A
